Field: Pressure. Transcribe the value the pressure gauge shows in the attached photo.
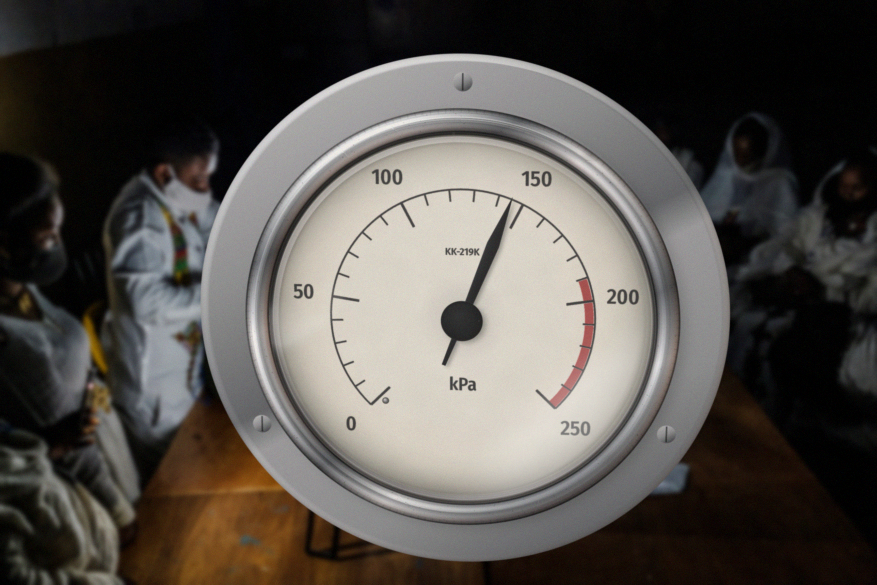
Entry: 145 kPa
